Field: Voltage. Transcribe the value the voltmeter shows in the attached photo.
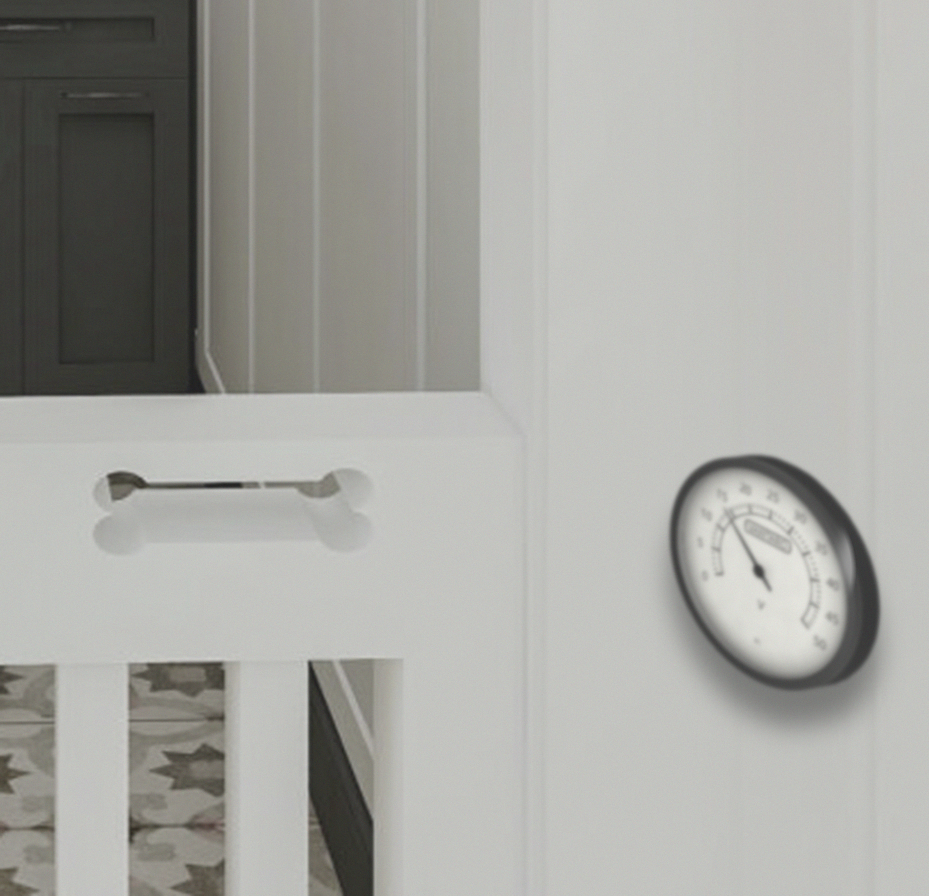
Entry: 15 V
